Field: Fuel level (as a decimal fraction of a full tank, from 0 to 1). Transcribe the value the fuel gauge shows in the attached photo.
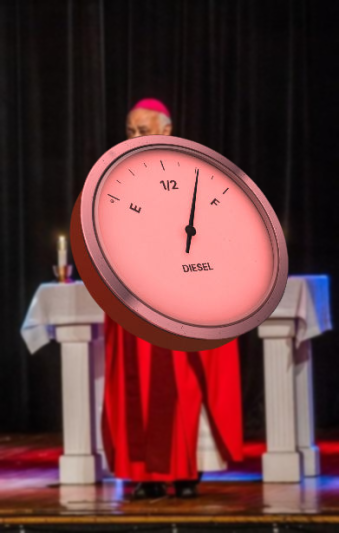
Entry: 0.75
